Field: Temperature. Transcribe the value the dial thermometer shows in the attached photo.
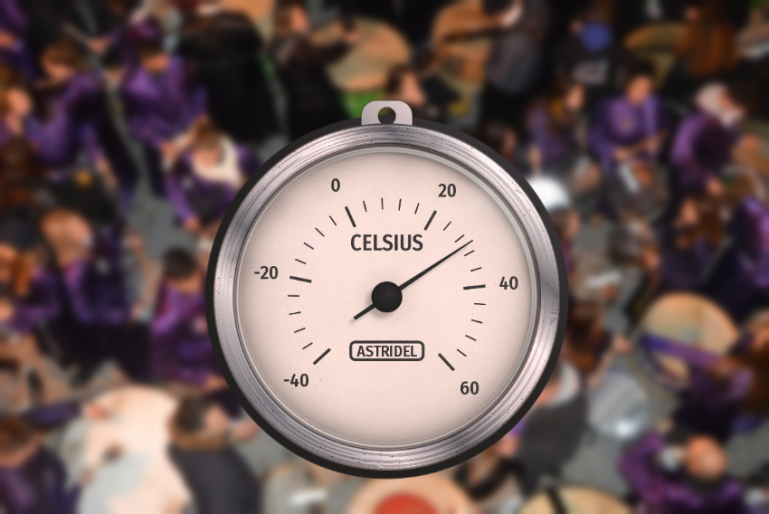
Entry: 30 °C
